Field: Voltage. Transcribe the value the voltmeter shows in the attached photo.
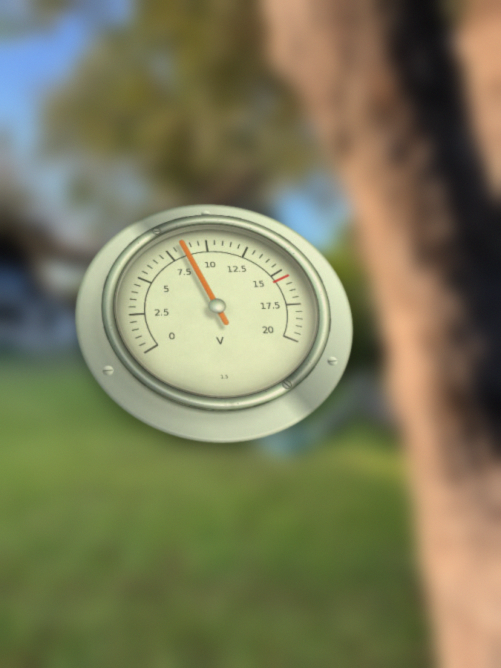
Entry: 8.5 V
